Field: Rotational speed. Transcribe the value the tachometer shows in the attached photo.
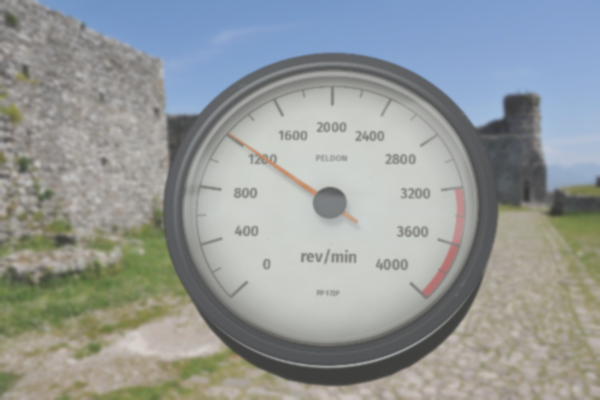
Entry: 1200 rpm
